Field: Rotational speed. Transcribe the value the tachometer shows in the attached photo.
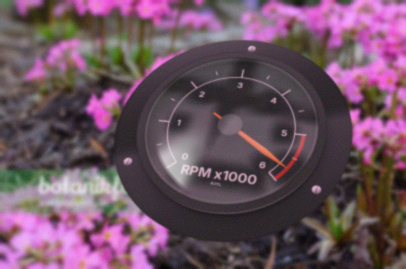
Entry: 5750 rpm
